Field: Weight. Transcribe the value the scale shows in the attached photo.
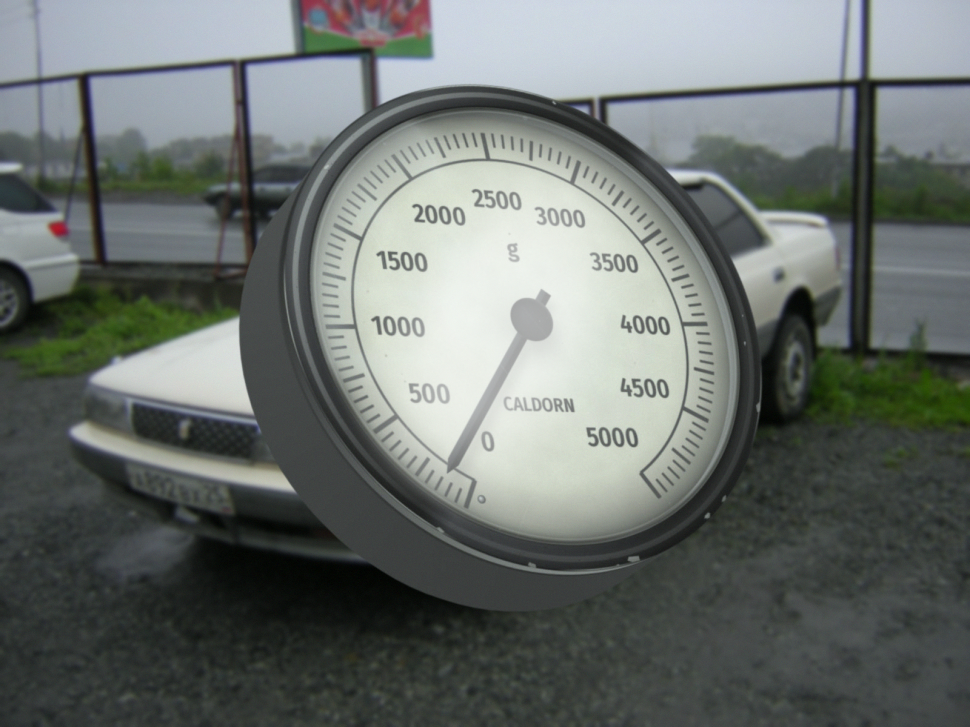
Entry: 150 g
